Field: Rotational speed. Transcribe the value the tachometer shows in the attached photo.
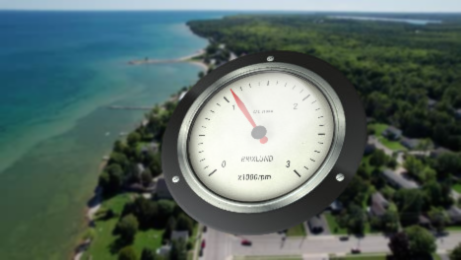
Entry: 1100 rpm
